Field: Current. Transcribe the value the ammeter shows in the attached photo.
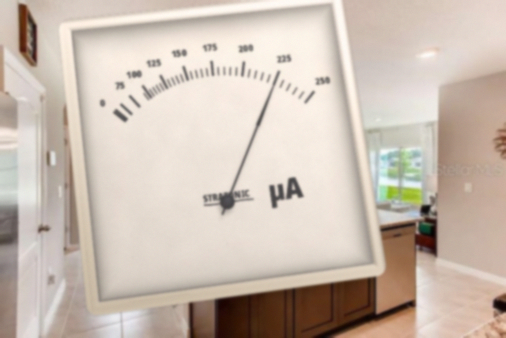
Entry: 225 µA
